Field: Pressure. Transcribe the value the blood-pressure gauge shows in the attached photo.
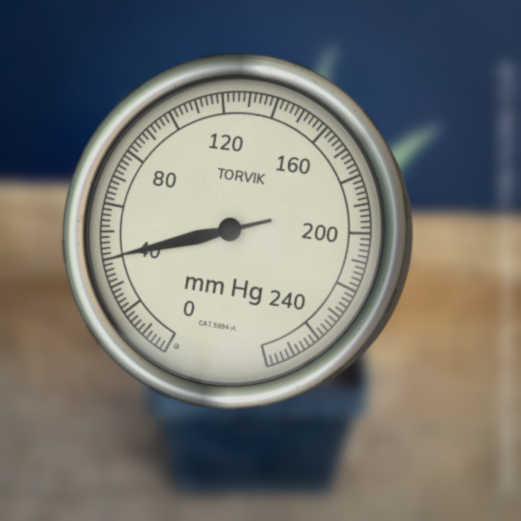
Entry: 40 mmHg
